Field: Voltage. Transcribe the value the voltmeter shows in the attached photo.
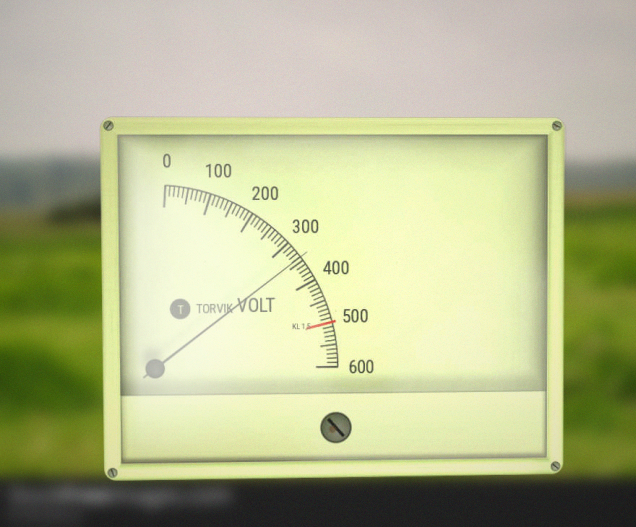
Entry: 340 V
